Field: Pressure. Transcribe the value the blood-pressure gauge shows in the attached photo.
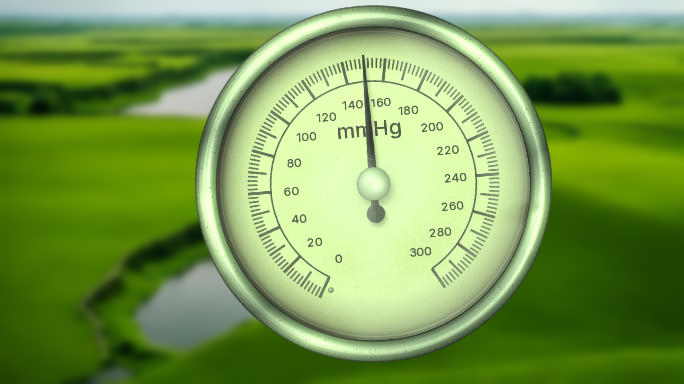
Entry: 150 mmHg
